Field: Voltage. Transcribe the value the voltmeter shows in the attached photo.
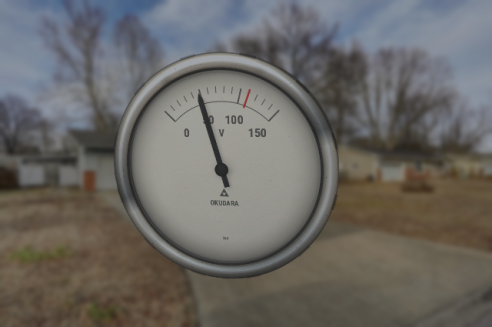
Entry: 50 V
